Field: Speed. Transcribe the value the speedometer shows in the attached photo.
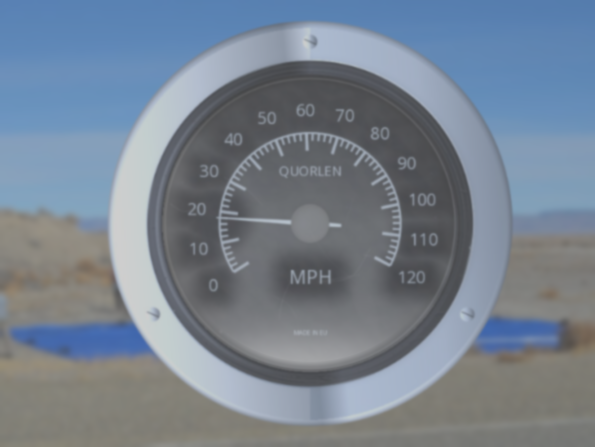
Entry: 18 mph
